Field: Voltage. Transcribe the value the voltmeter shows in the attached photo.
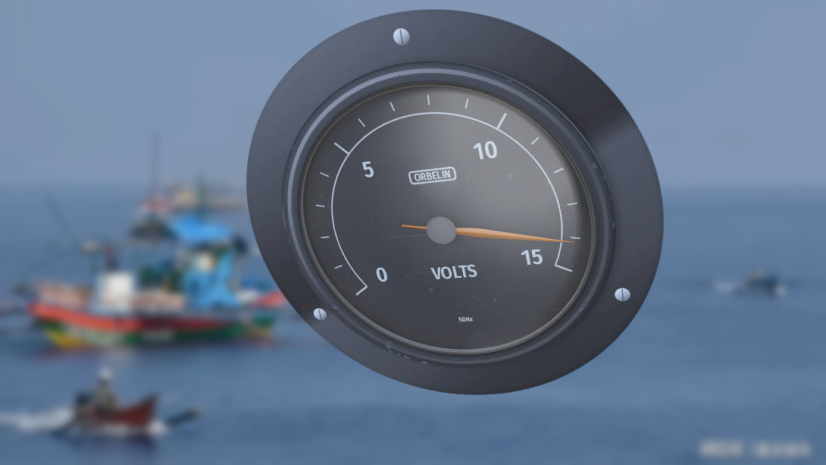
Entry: 14 V
